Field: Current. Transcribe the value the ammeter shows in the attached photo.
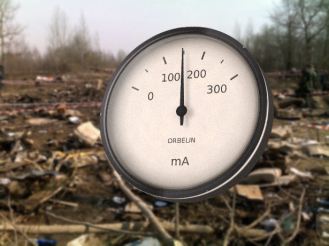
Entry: 150 mA
